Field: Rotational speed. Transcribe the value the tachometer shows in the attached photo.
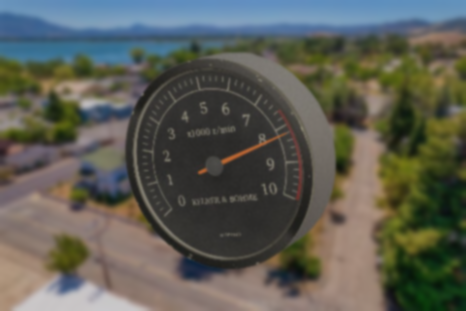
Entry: 8200 rpm
